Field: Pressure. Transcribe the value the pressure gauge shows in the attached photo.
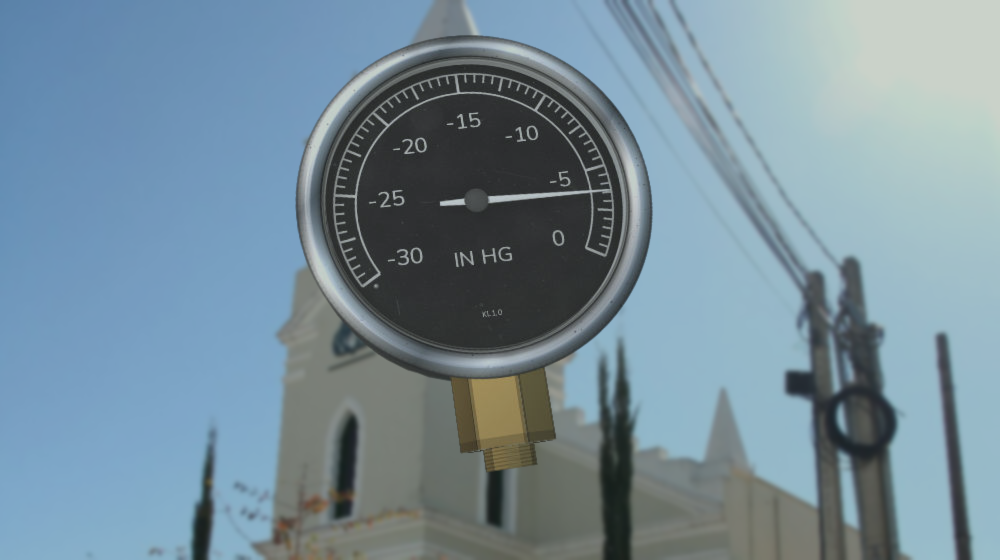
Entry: -3.5 inHg
